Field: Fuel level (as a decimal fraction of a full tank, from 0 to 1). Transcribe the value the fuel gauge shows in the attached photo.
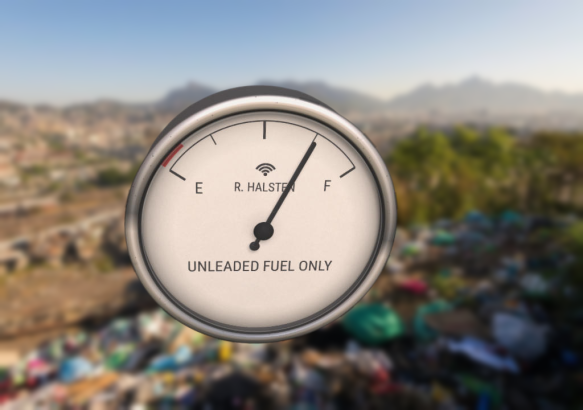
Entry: 0.75
